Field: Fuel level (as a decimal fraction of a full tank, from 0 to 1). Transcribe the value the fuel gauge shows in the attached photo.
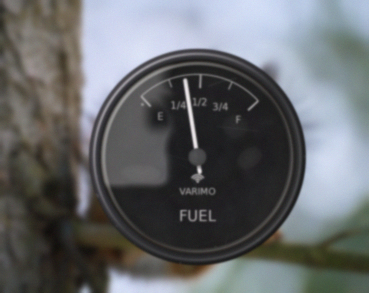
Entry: 0.375
